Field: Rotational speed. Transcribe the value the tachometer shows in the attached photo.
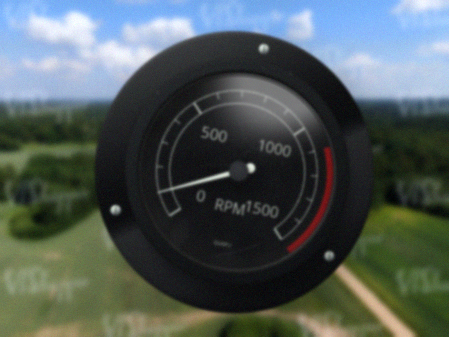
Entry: 100 rpm
